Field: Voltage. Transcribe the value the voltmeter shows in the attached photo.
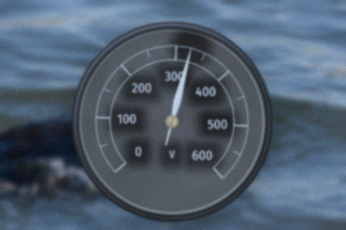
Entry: 325 V
